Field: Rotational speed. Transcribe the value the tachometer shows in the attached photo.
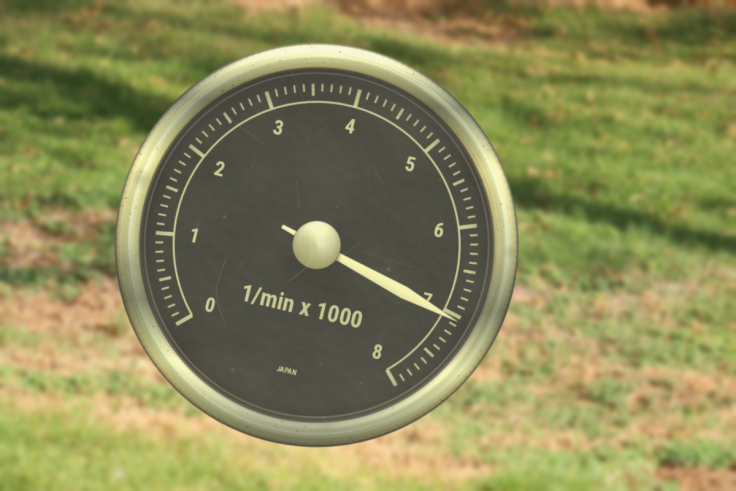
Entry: 7050 rpm
